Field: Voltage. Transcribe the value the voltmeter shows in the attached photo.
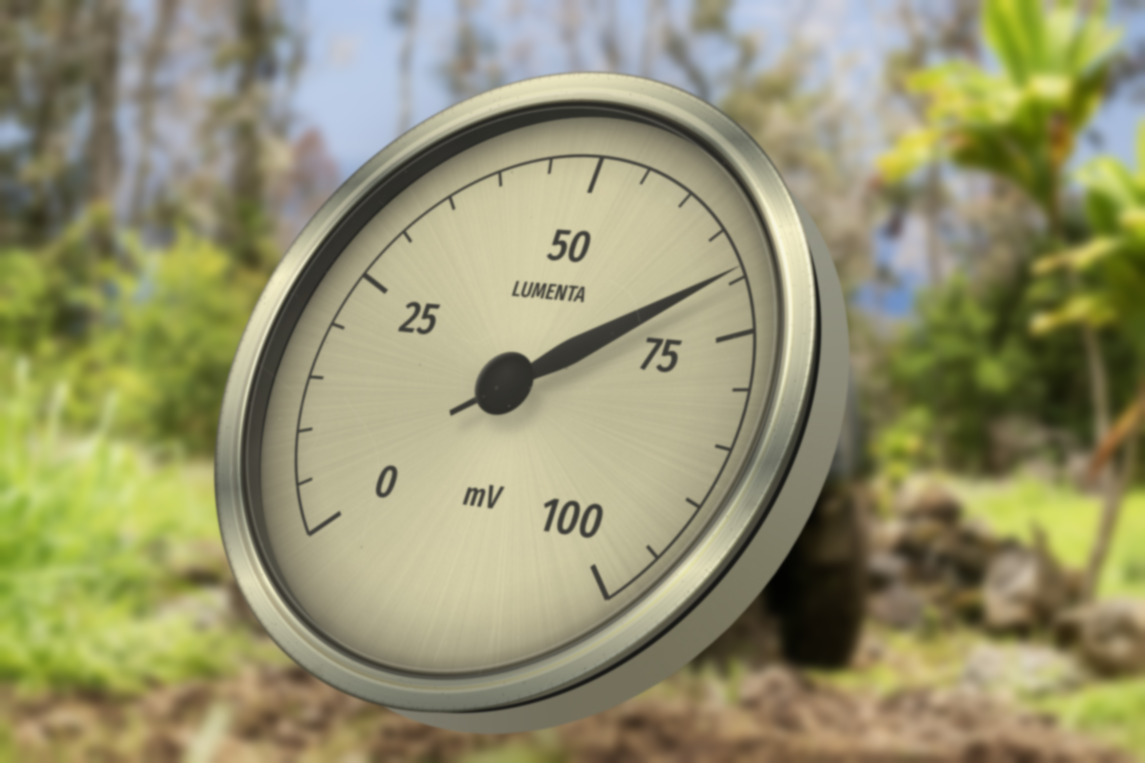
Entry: 70 mV
